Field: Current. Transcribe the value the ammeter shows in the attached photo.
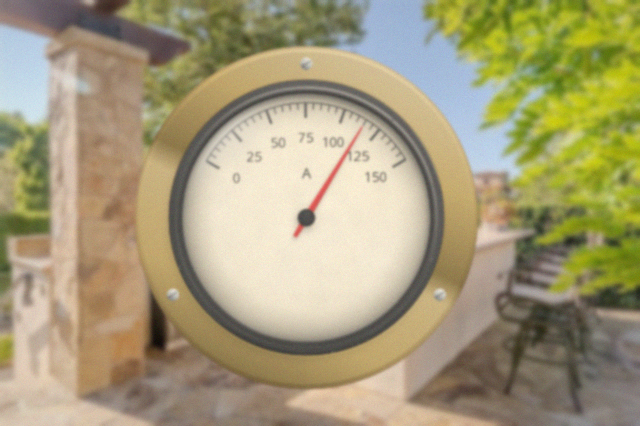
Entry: 115 A
